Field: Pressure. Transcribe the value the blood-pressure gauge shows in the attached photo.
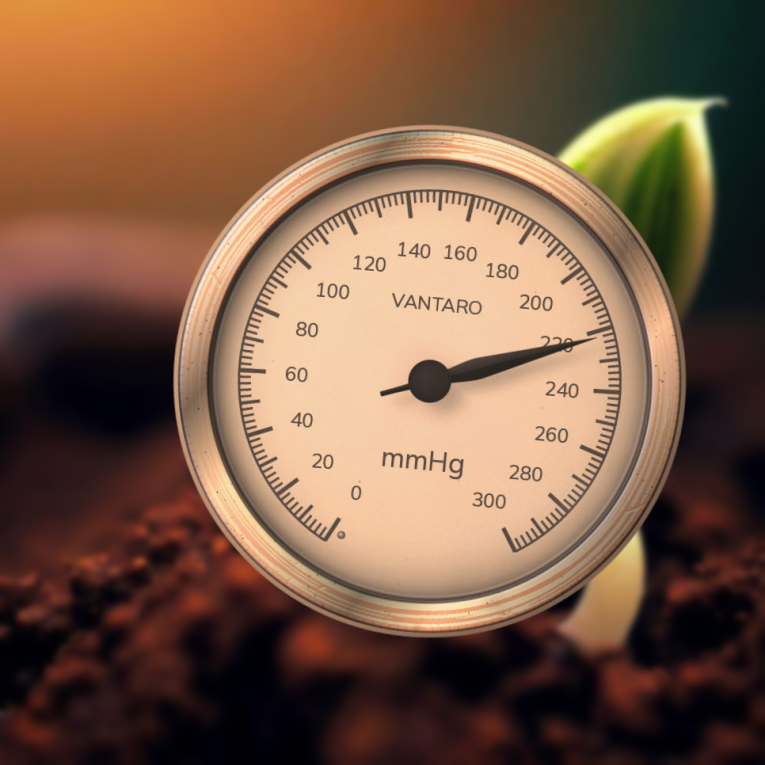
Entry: 222 mmHg
